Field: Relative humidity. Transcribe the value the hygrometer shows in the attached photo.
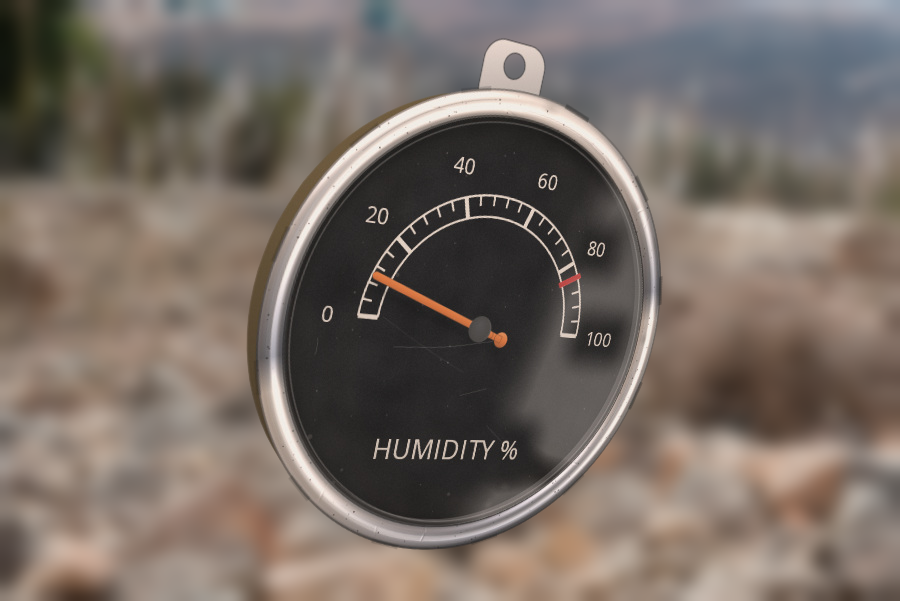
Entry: 10 %
